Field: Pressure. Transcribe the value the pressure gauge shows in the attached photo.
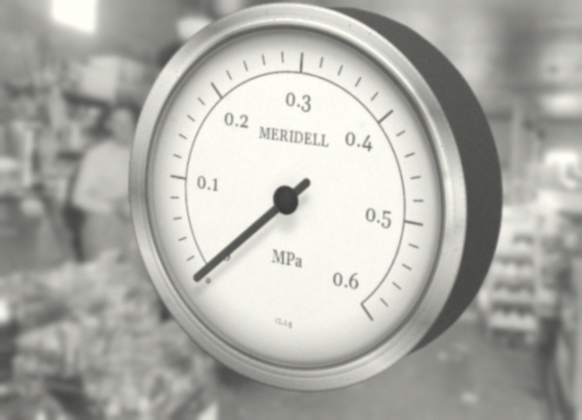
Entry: 0 MPa
